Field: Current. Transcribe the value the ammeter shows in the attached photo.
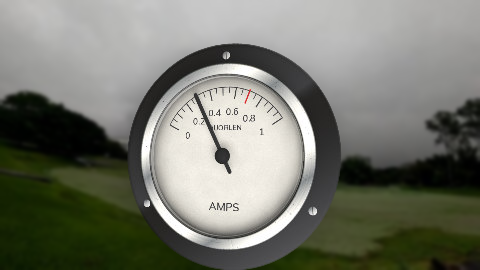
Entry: 0.3 A
